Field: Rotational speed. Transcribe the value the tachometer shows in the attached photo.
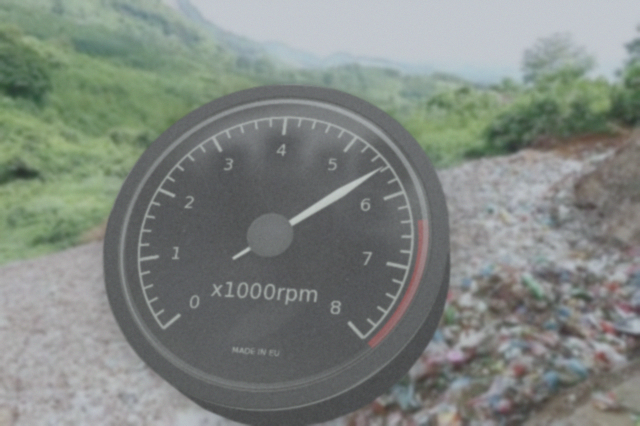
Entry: 5600 rpm
